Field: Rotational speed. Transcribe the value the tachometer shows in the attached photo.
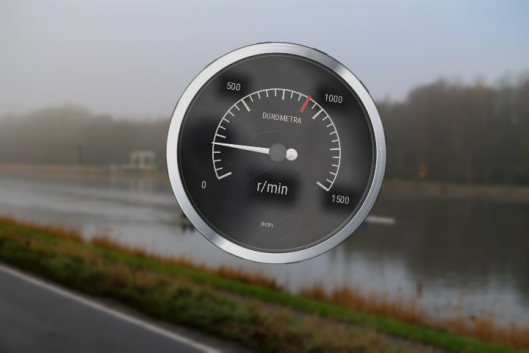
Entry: 200 rpm
